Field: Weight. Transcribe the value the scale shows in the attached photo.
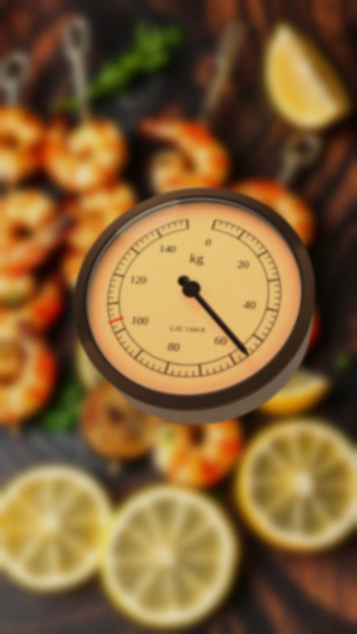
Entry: 56 kg
